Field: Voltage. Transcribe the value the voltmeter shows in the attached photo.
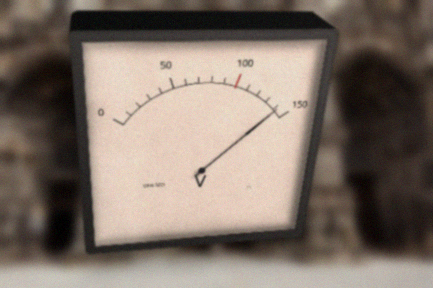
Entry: 140 V
